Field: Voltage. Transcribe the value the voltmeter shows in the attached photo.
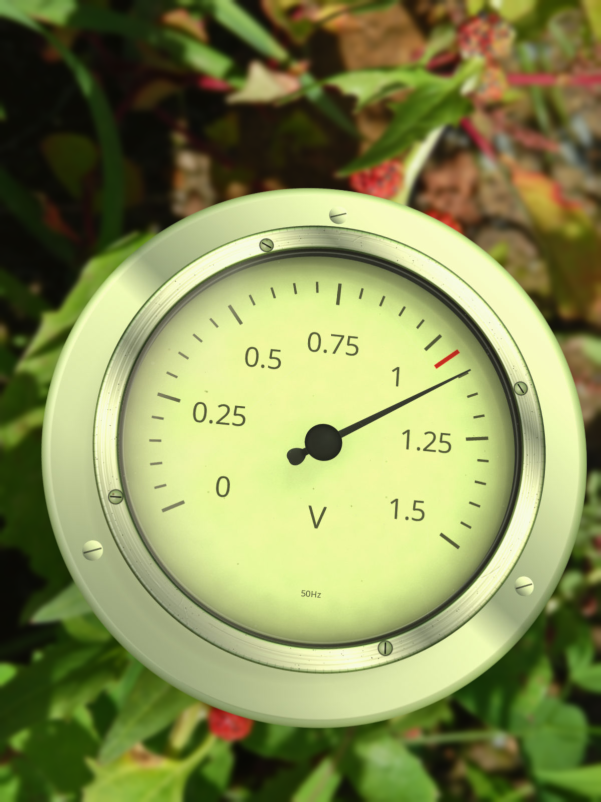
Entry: 1.1 V
